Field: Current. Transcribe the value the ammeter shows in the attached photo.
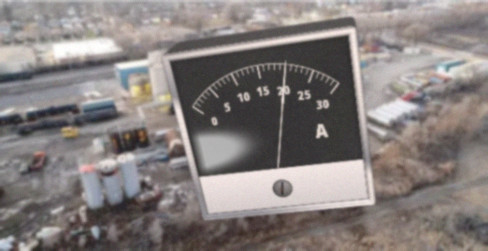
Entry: 20 A
